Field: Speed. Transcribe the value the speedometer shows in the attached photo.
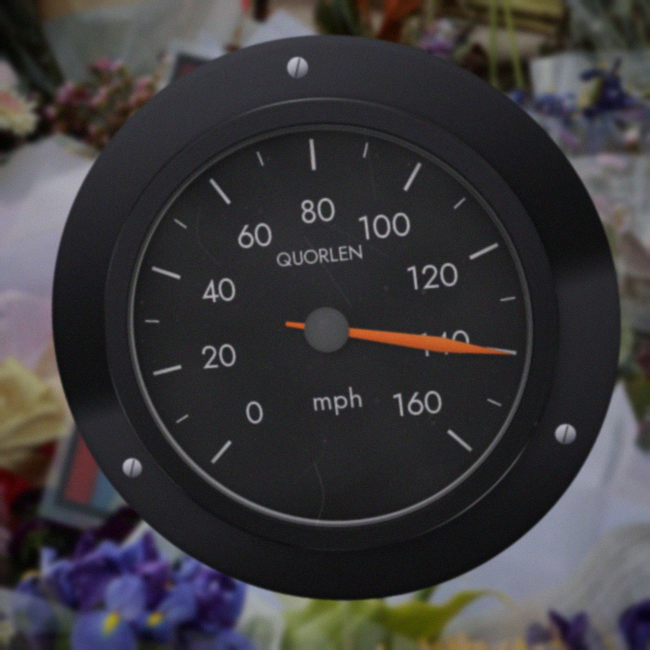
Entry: 140 mph
